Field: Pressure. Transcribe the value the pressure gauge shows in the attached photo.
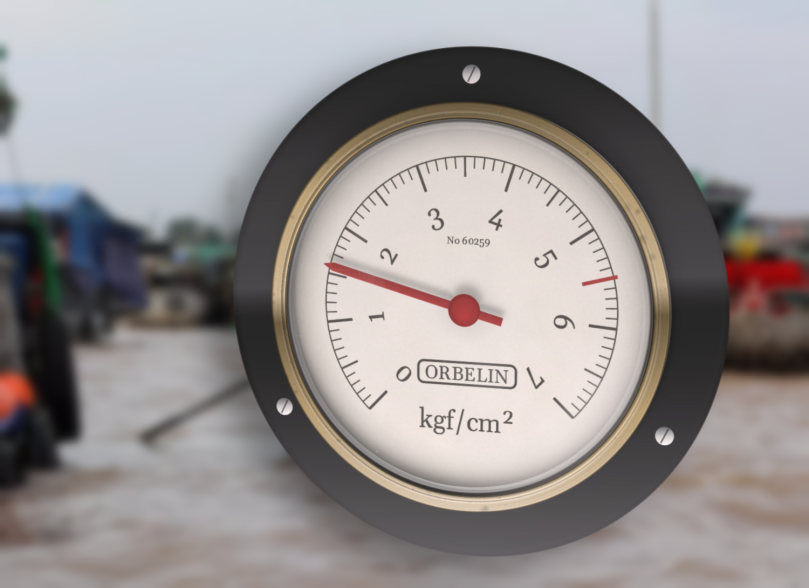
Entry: 1.6 kg/cm²
